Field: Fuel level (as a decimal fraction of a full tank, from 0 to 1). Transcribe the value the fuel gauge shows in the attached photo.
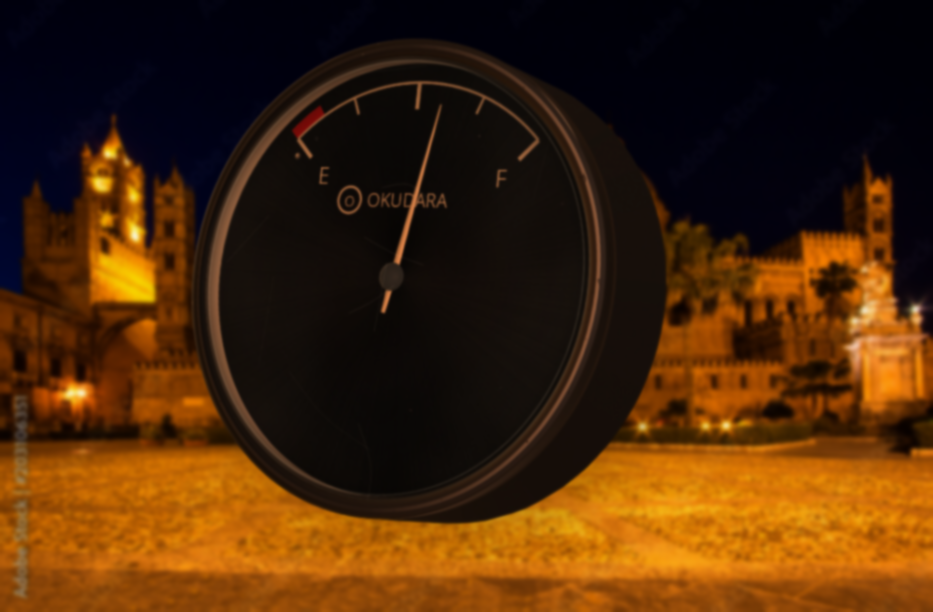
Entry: 0.625
